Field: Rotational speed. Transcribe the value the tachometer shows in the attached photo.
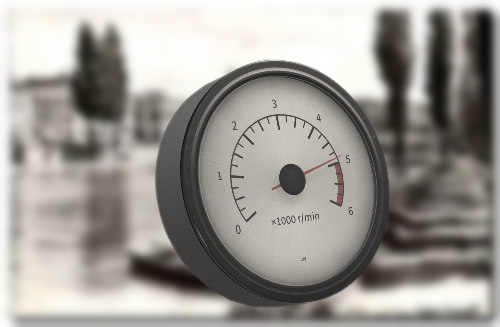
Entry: 4875 rpm
